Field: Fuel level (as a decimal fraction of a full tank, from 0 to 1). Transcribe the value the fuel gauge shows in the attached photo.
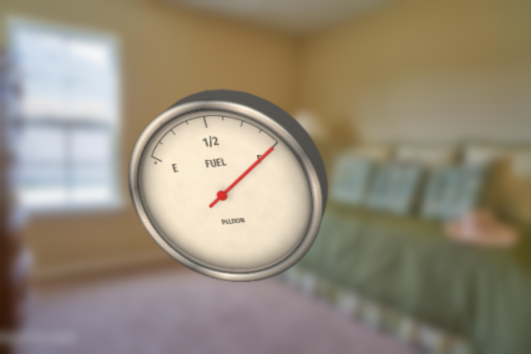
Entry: 1
